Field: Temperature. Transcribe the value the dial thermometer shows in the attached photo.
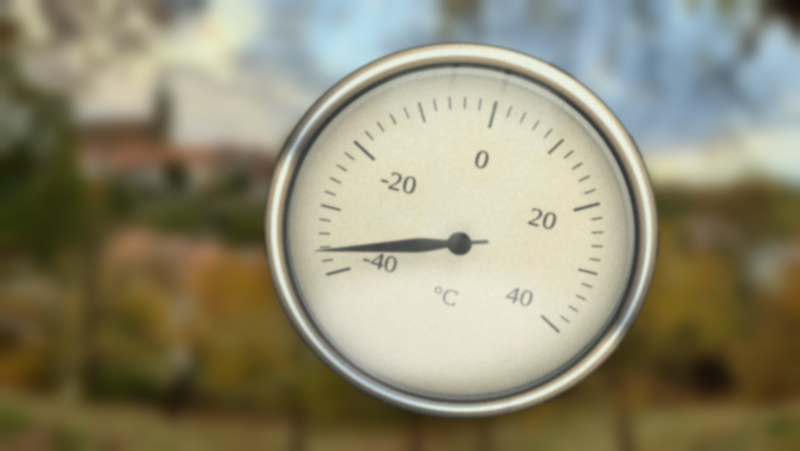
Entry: -36 °C
